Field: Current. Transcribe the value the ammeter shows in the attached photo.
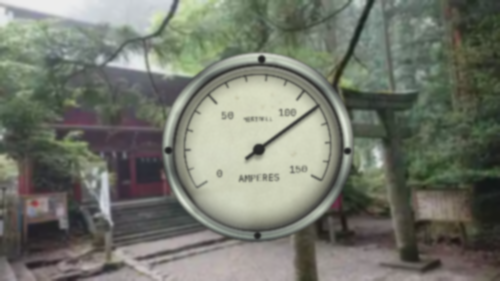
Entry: 110 A
